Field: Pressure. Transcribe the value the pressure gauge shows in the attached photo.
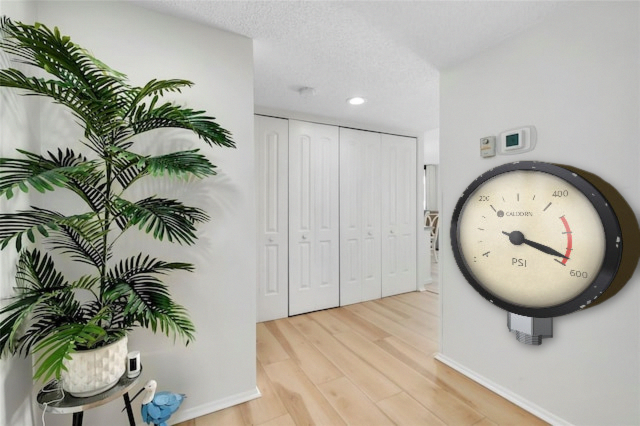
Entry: 575 psi
